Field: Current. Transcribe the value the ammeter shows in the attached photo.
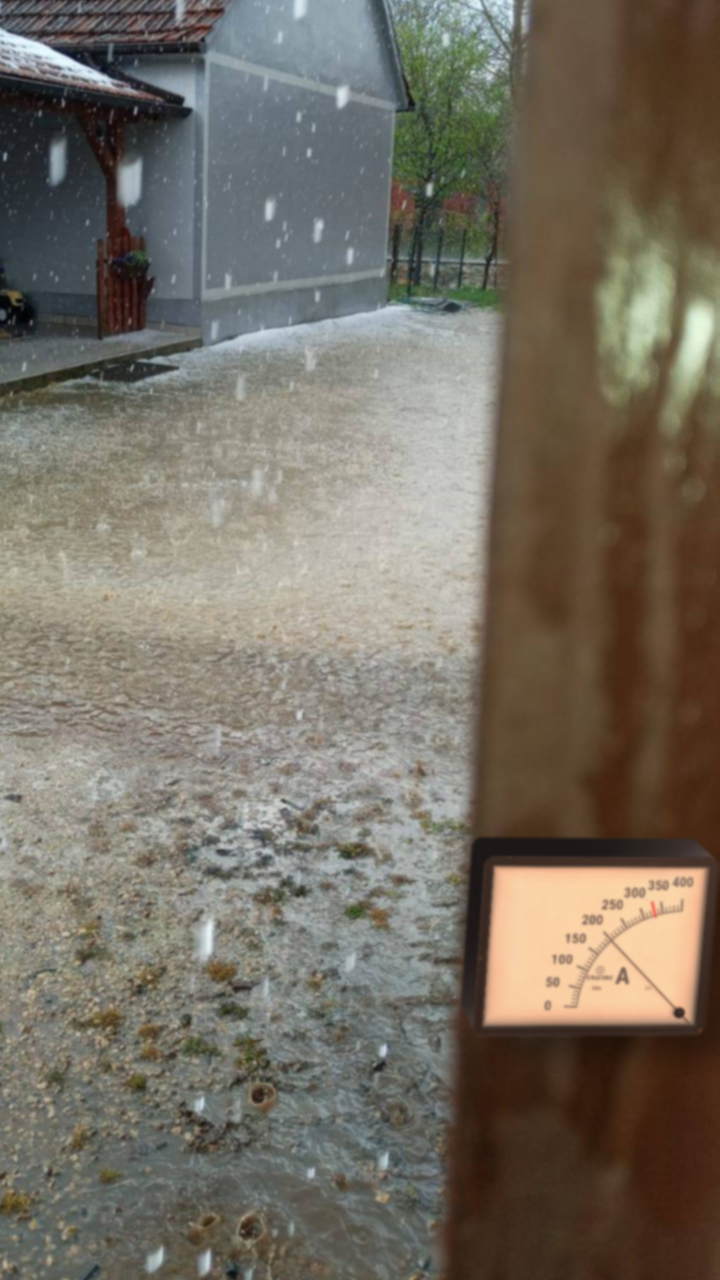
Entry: 200 A
